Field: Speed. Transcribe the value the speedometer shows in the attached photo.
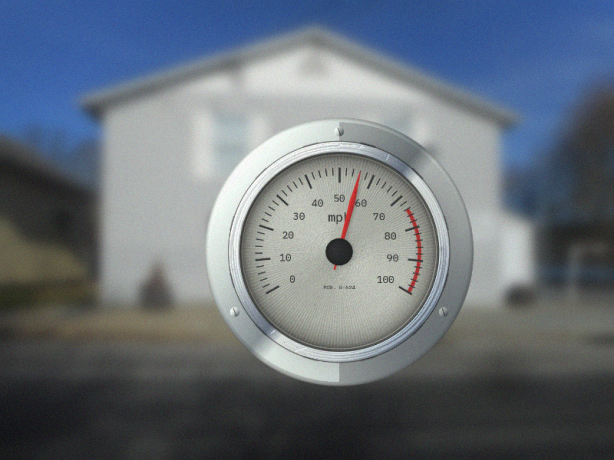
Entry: 56 mph
